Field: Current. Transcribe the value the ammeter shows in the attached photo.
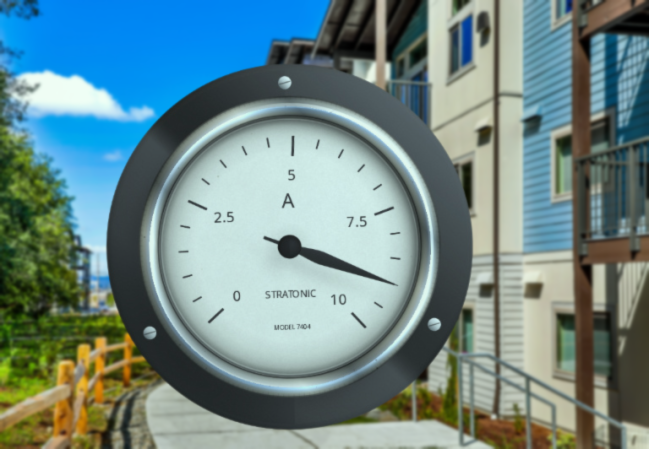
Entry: 9 A
